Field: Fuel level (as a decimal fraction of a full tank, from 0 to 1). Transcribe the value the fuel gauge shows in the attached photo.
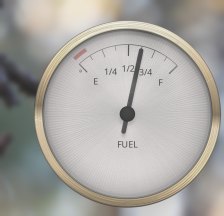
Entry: 0.625
